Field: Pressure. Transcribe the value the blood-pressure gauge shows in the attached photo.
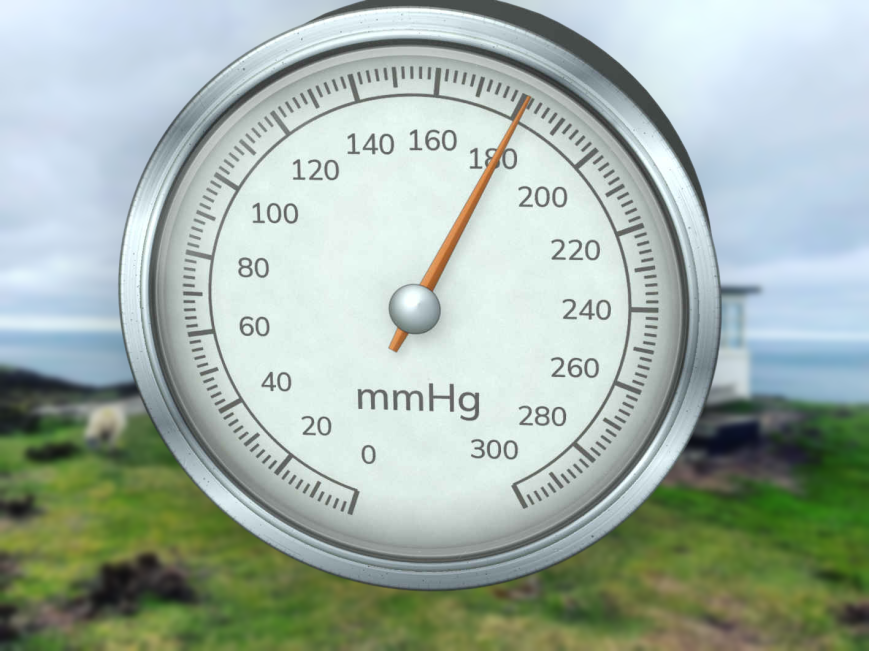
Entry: 181 mmHg
